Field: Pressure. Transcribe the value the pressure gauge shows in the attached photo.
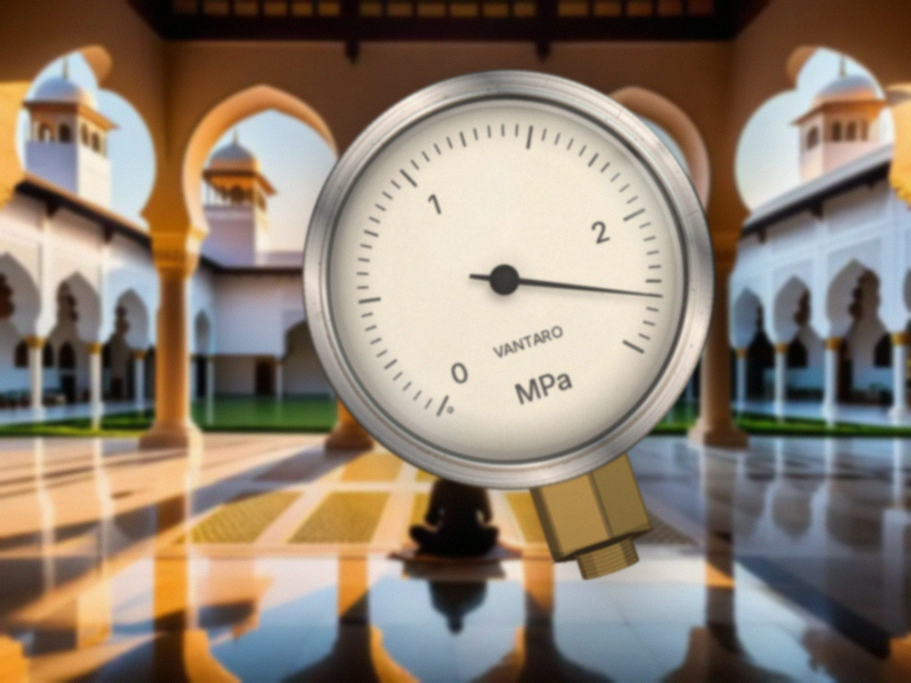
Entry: 2.3 MPa
